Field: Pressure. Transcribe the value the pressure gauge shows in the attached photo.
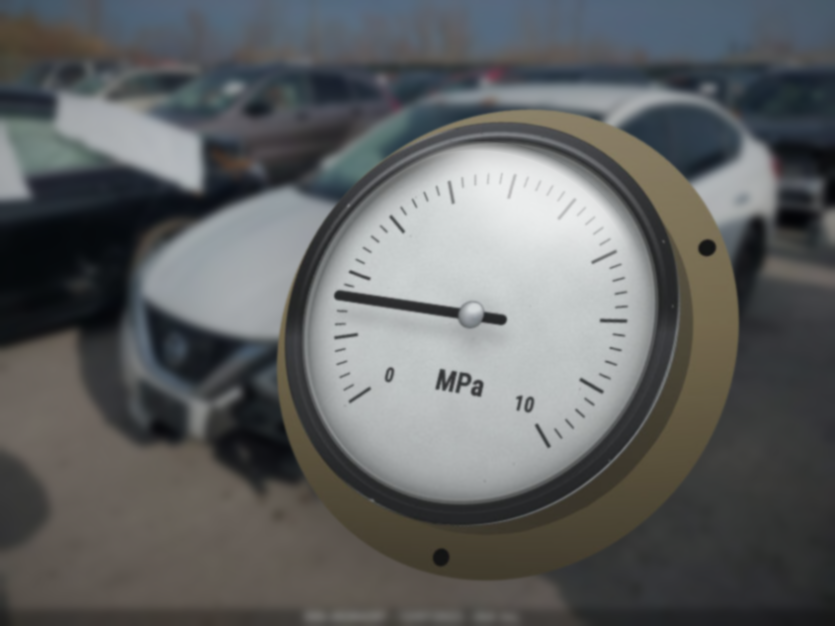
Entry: 1.6 MPa
